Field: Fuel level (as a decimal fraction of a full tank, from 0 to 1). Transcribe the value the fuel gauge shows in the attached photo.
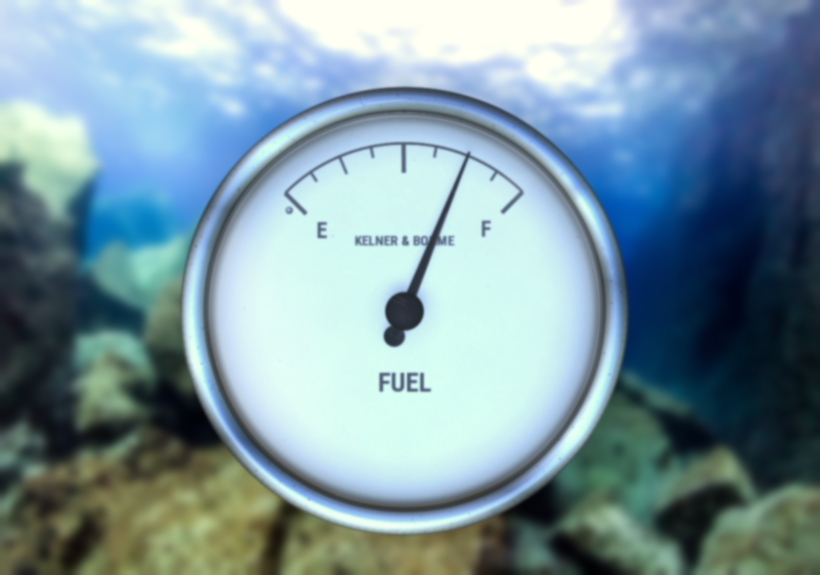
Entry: 0.75
